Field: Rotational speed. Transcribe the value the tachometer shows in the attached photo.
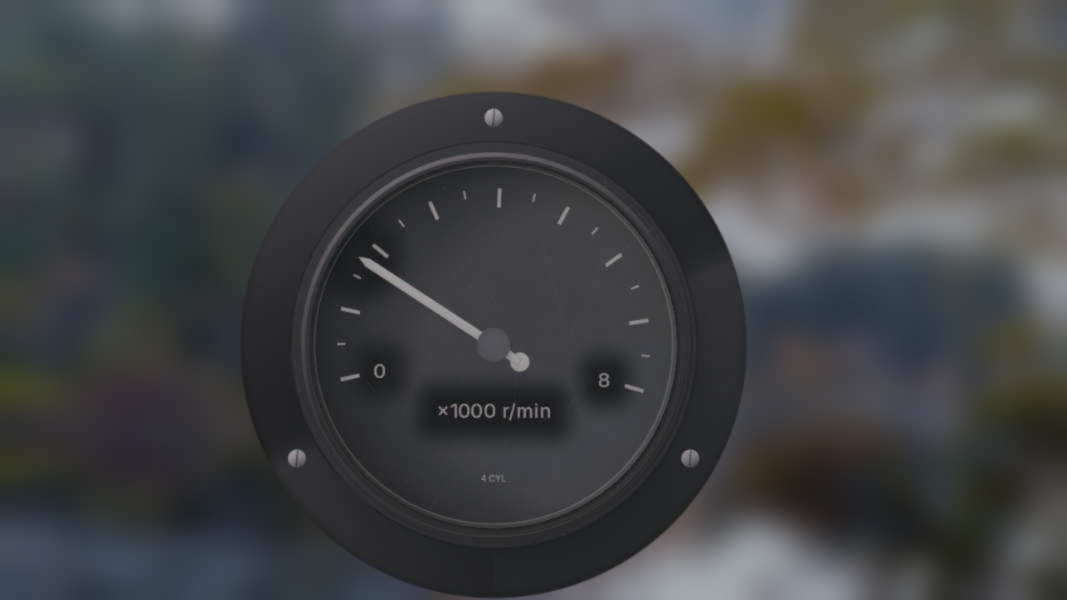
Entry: 1750 rpm
